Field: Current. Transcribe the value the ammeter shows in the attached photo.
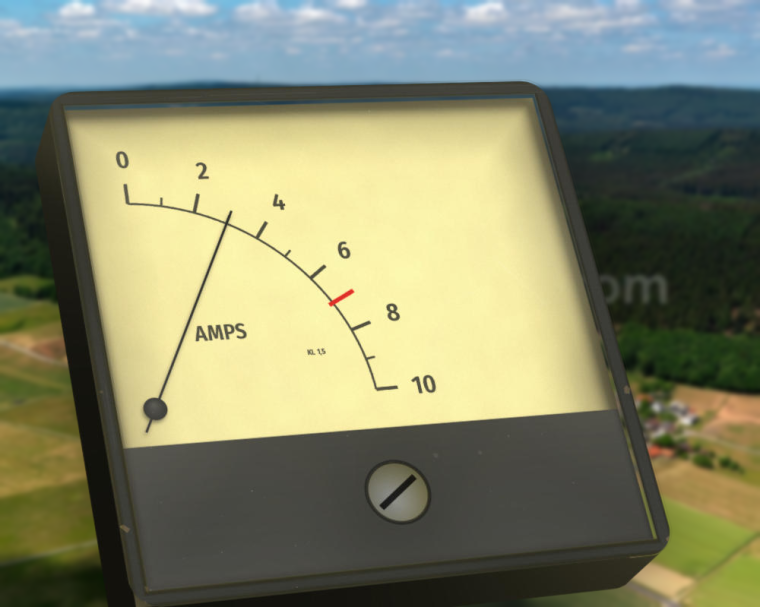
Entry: 3 A
